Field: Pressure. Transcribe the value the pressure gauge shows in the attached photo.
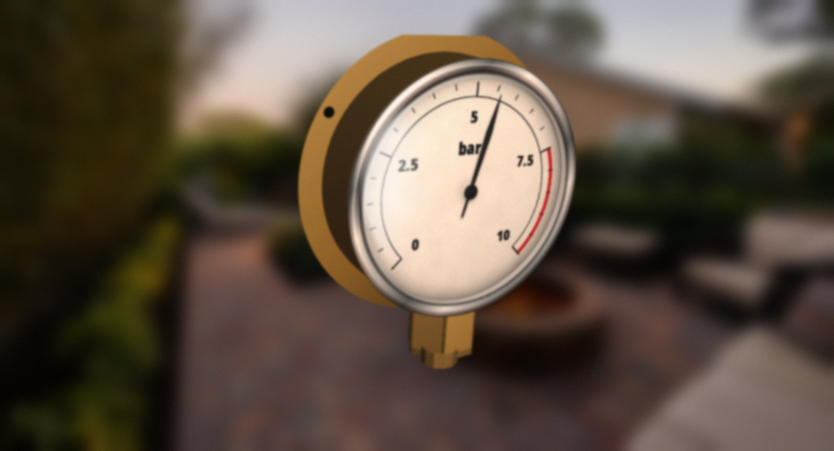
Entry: 5.5 bar
